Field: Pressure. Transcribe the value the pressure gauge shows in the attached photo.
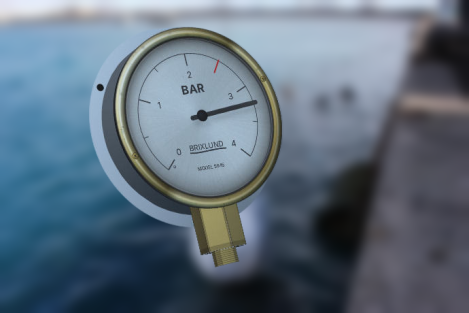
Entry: 3.25 bar
